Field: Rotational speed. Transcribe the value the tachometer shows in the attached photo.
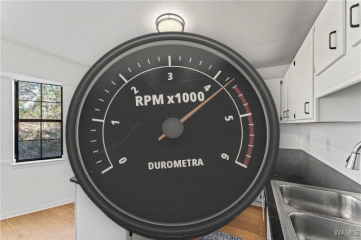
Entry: 4300 rpm
